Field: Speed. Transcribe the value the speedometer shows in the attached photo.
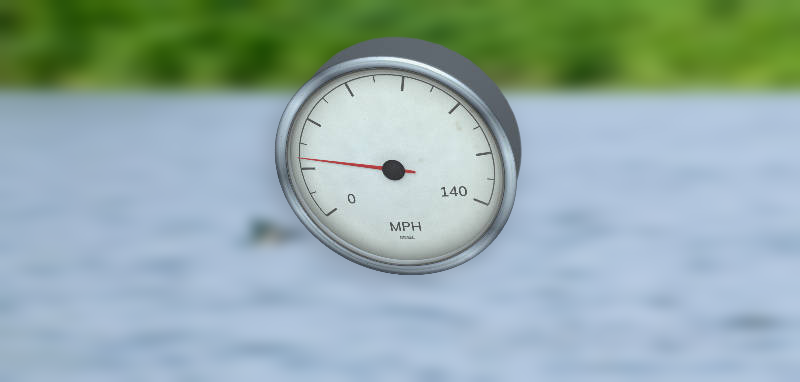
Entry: 25 mph
